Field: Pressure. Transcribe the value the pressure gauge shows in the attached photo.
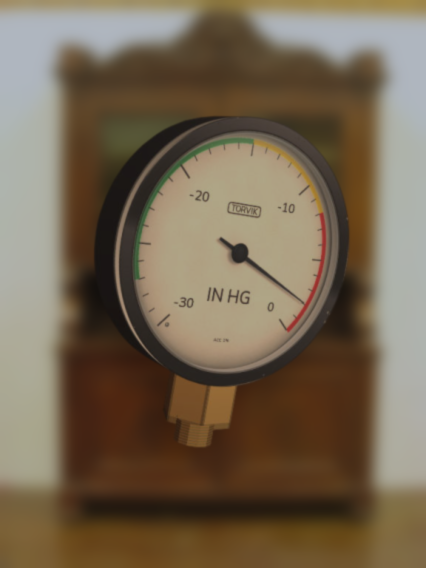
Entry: -2 inHg
